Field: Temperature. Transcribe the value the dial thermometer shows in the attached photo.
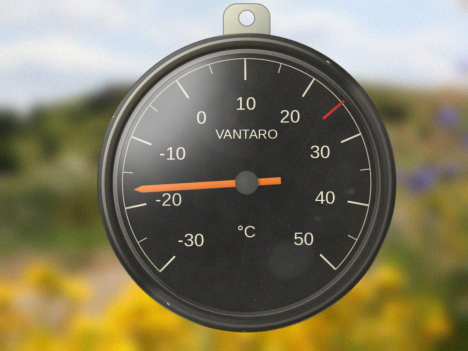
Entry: -17.5 °C
